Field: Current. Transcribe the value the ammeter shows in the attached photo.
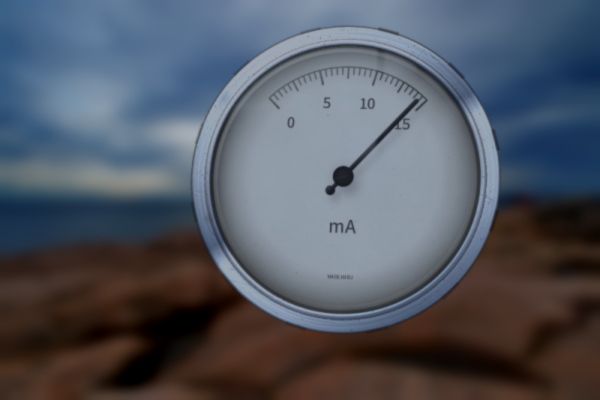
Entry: 14.5 mA
